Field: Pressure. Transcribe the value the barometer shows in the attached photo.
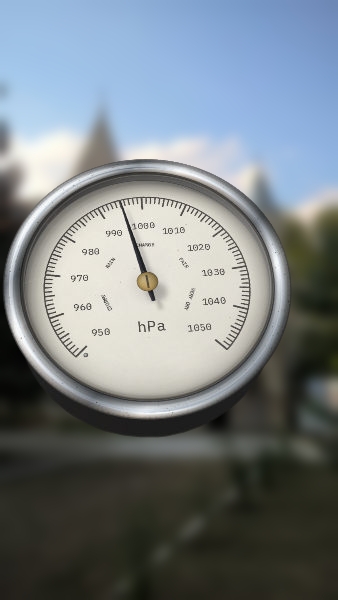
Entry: 995 hPa
